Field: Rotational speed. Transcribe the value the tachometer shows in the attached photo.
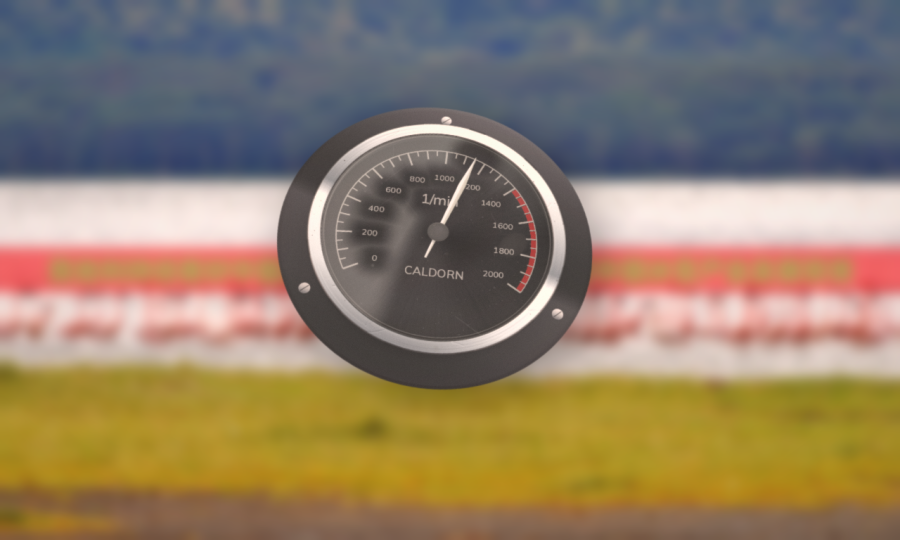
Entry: 1150 rpm
